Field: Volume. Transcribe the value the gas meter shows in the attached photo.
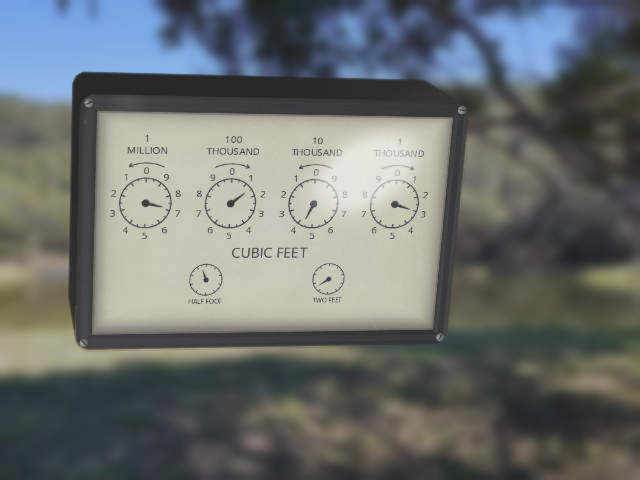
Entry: 714300 ft³
